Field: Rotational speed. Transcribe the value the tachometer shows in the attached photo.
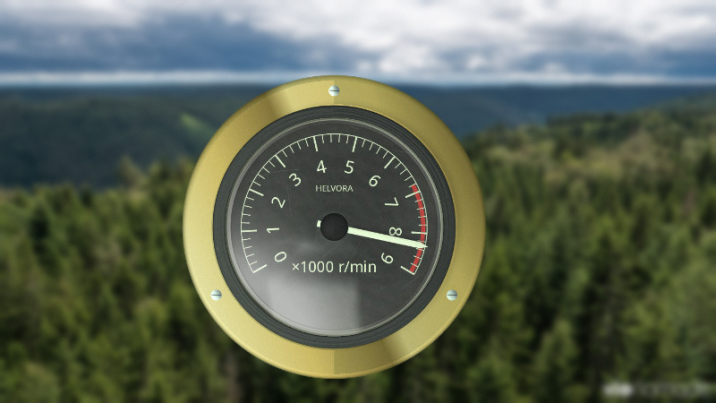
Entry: 8300 rpm
